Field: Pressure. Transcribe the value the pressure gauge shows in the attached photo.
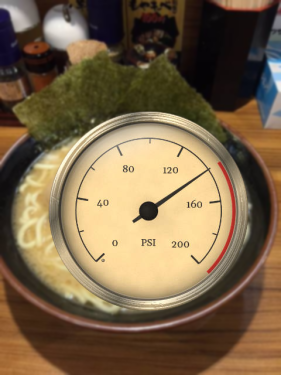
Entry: 140 psi
